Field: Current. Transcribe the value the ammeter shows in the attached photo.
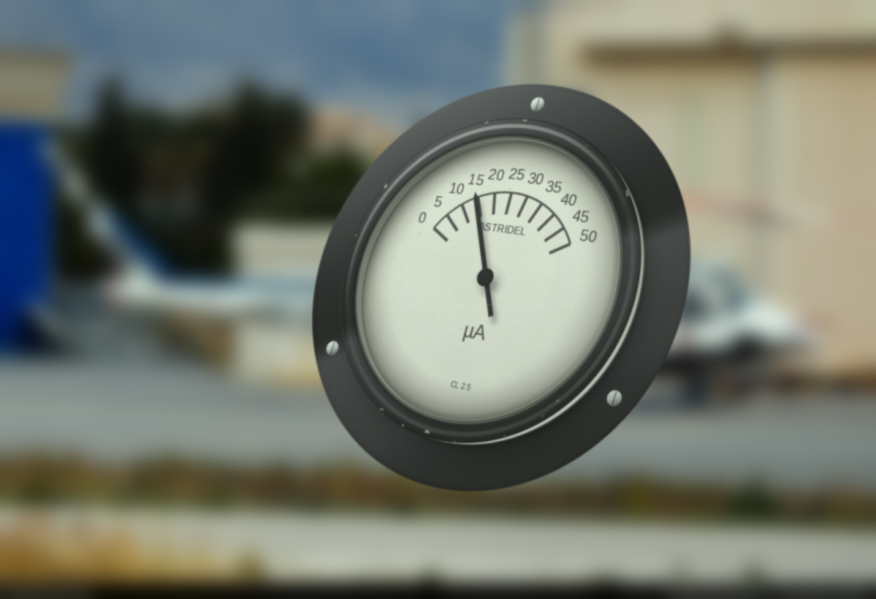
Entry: 15 µA
